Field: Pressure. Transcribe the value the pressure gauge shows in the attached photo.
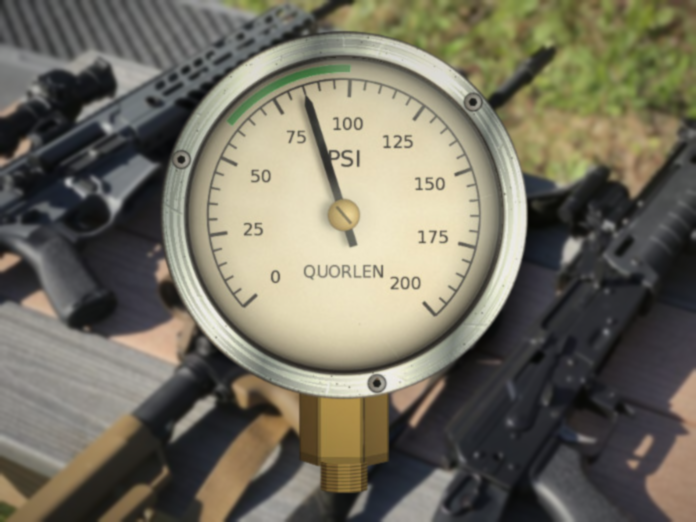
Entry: 85 psi
